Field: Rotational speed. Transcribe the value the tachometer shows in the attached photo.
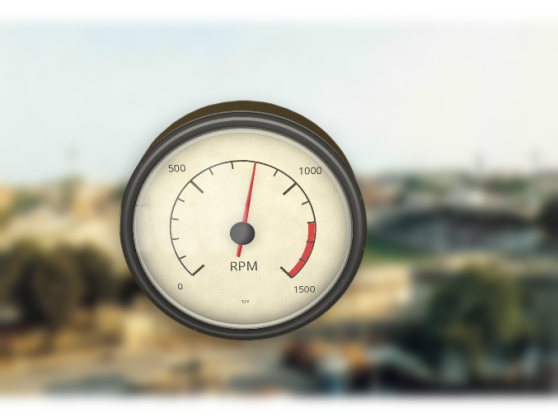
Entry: 800 rpm
